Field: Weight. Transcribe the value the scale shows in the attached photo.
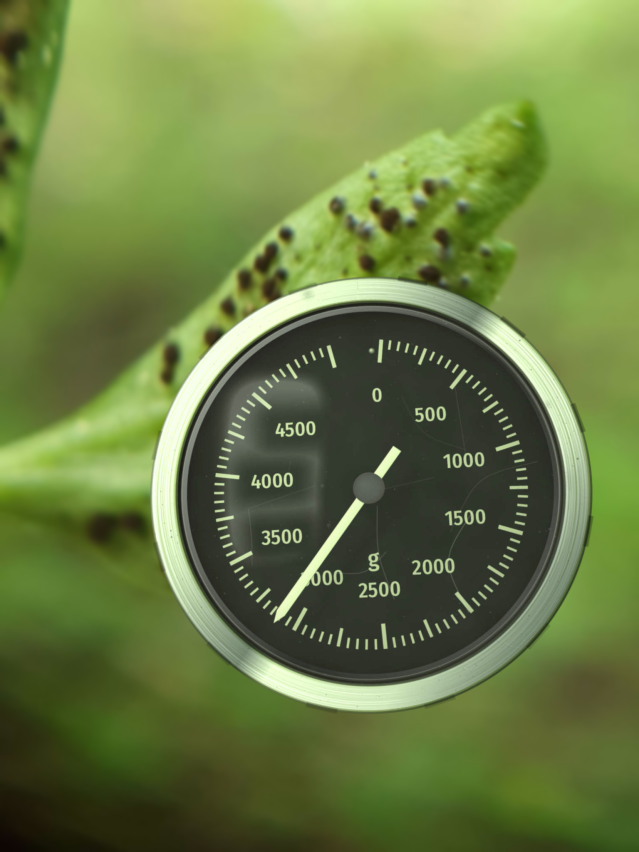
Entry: 3100 g
